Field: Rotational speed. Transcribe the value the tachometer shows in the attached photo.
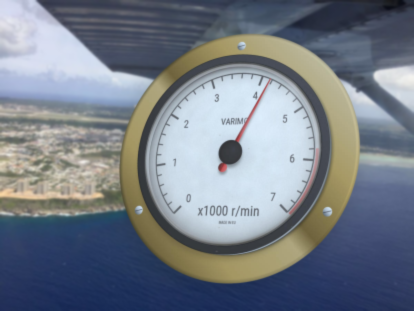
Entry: 4200 rpm
